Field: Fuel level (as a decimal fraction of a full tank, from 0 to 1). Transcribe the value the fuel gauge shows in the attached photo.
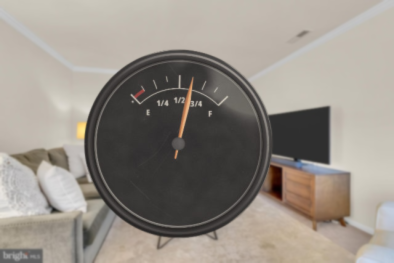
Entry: 0.625
